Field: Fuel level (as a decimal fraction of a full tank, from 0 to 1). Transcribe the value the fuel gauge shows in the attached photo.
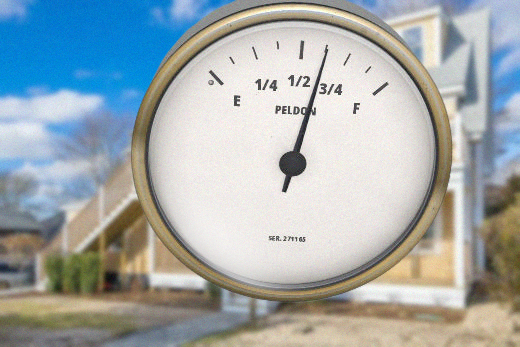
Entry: 0.625
